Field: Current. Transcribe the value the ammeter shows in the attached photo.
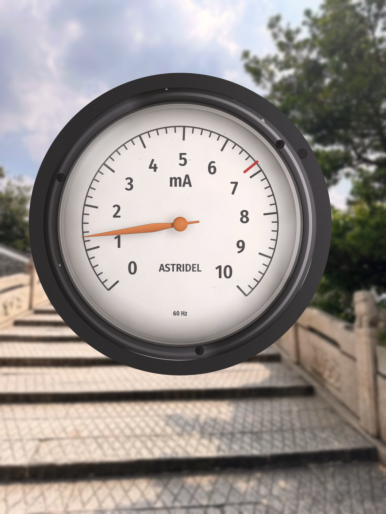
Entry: 1.3 mA
